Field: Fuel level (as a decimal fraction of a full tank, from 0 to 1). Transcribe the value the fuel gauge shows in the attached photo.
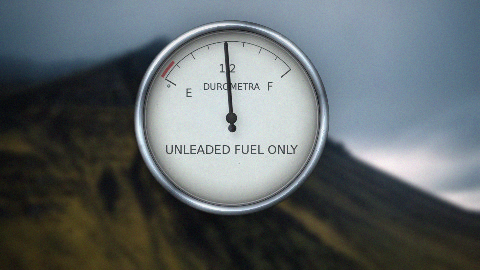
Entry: 0.5
